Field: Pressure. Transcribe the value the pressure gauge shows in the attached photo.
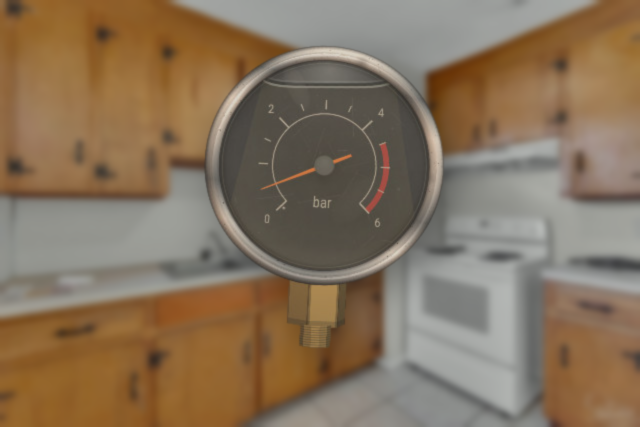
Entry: 0.5 bar
